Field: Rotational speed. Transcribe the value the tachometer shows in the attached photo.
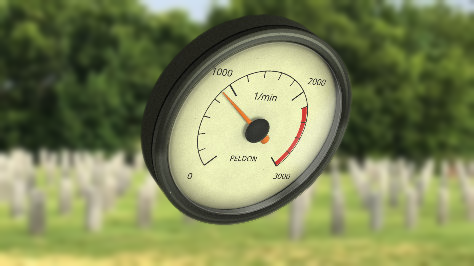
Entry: 900 rpm
